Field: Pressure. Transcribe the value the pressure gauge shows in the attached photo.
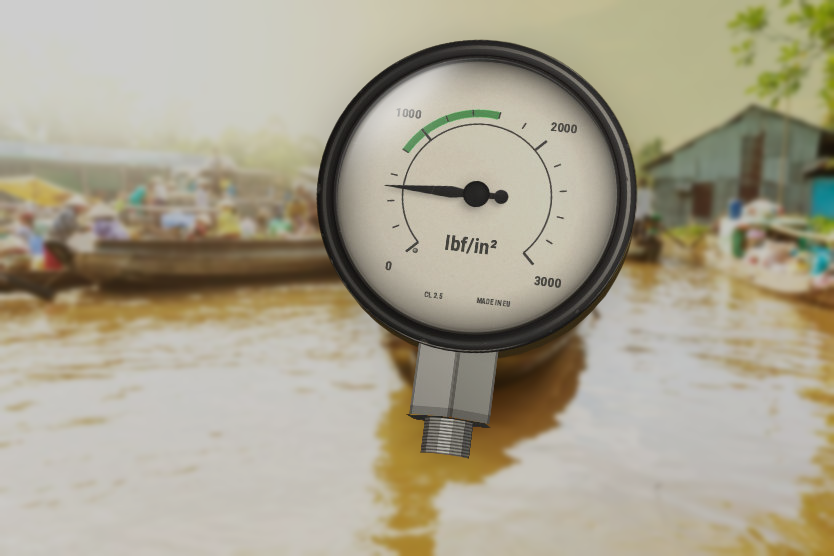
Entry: 500 psi
